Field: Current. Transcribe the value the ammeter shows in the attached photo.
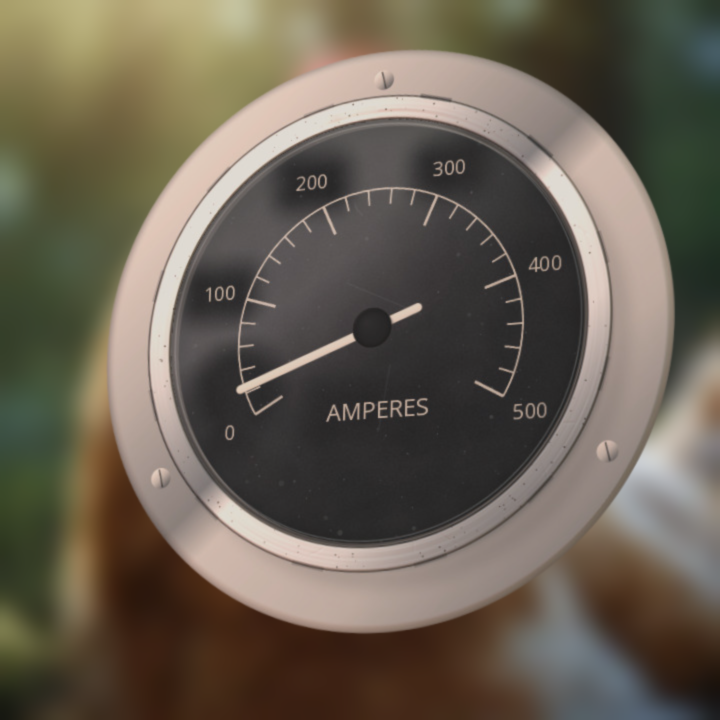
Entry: 20 A
